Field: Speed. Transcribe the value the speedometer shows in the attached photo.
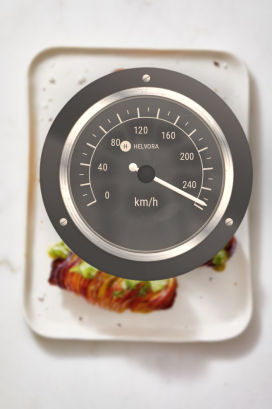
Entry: 255 km/h
